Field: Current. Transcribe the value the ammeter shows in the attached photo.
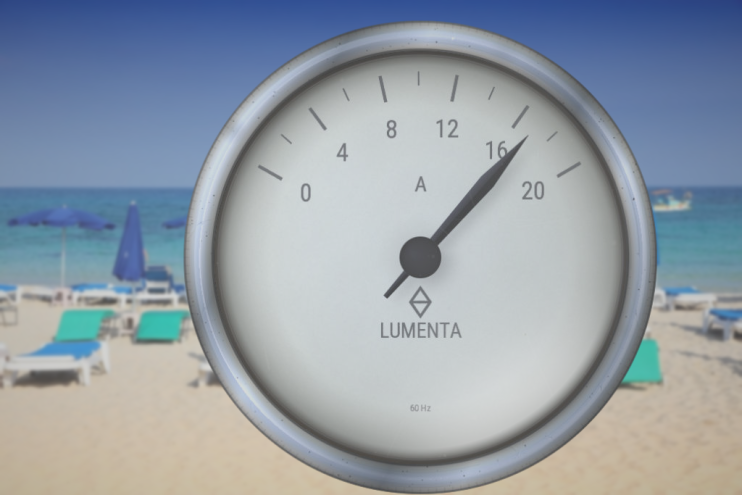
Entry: 17 A
